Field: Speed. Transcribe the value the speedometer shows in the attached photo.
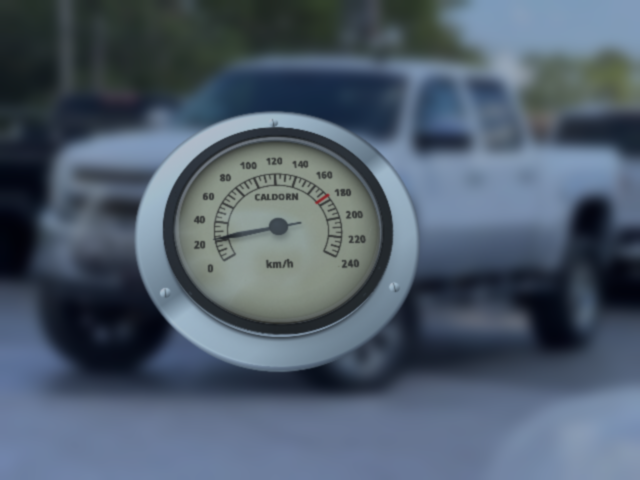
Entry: 20 km/h
